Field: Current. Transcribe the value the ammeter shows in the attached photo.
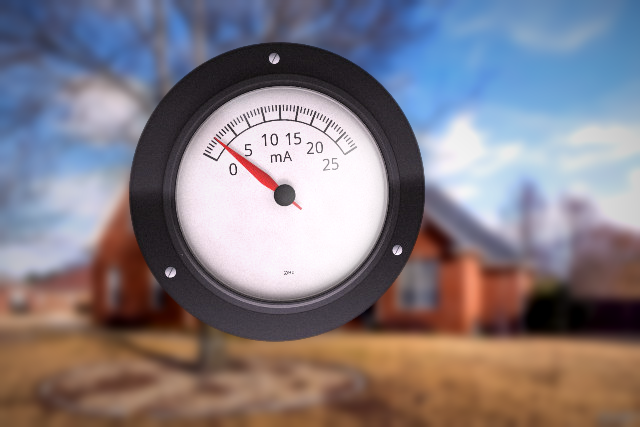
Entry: 2.5 mA
